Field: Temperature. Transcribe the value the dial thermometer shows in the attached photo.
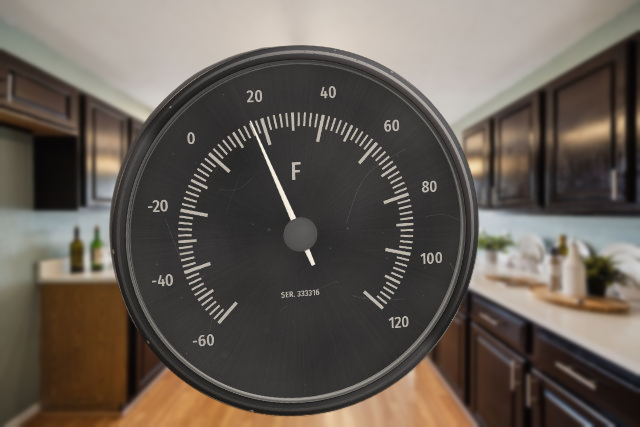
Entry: 16 °F
